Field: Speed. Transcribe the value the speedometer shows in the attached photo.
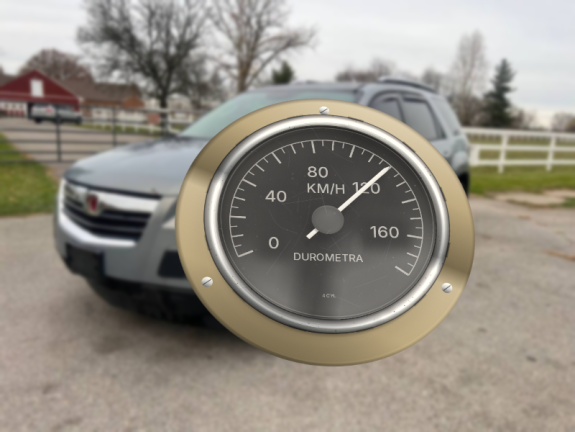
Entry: 120 km/h
